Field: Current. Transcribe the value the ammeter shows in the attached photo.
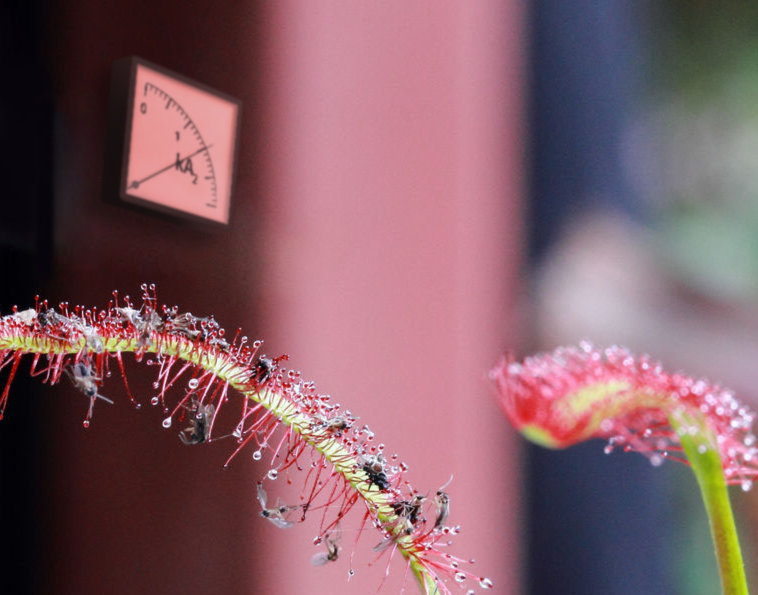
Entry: 1.5 kA
